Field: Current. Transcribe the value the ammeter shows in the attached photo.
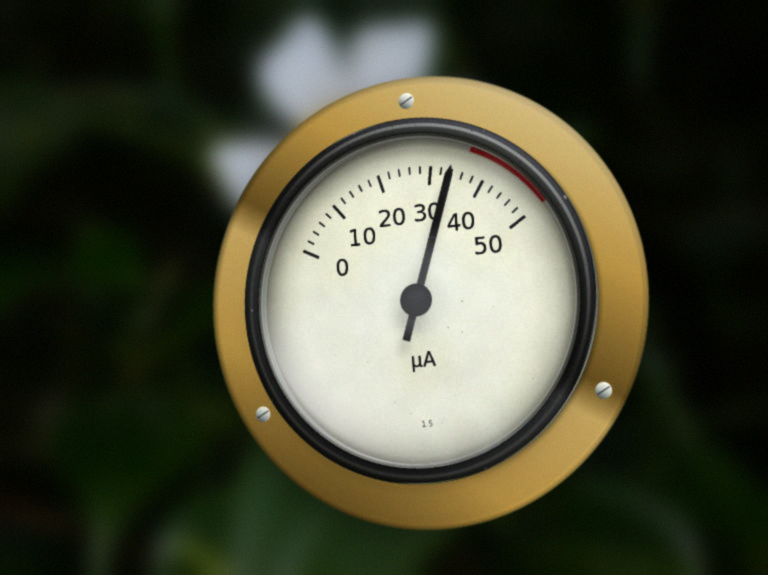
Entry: 34 µA
